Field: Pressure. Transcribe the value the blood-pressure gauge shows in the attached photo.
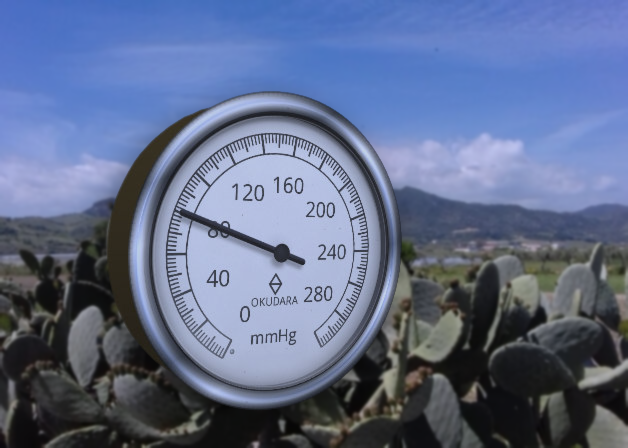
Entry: 80 mmHg
